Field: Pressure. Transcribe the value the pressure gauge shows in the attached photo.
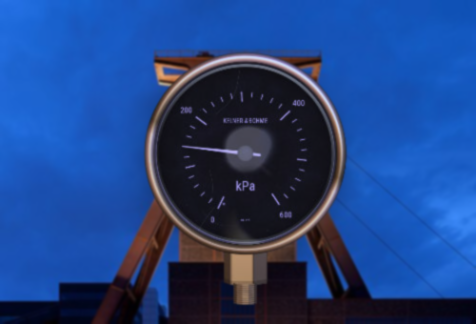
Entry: 140 kPa
